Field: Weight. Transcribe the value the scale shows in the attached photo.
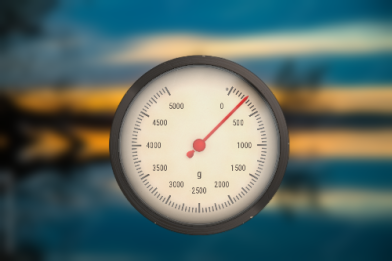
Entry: 250 g
